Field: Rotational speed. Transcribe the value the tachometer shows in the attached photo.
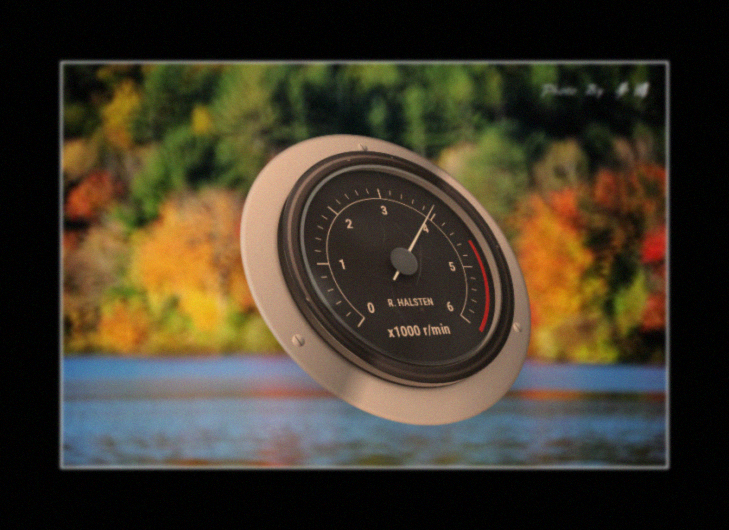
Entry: 3900 rpm
